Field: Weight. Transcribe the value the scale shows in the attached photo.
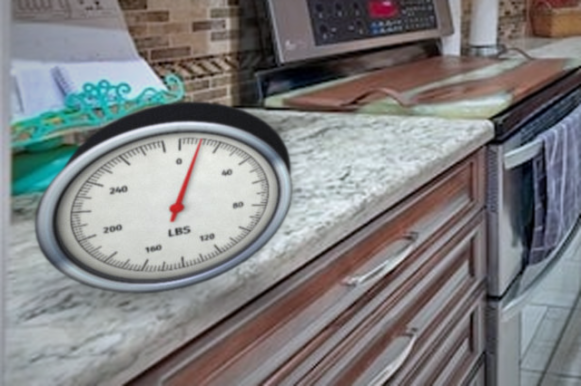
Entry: 10 lb
